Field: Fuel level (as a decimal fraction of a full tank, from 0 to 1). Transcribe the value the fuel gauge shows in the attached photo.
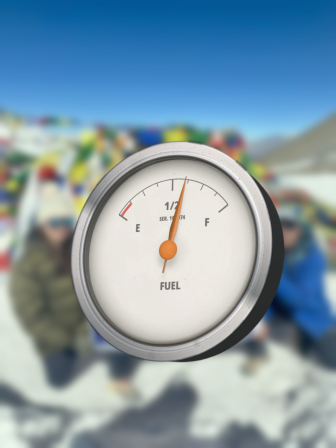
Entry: 0.625
